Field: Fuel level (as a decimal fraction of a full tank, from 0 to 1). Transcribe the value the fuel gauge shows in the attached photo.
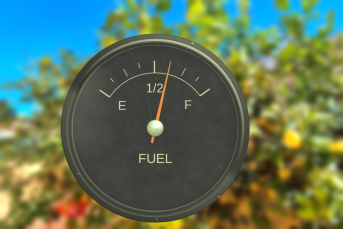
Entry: 0.625
